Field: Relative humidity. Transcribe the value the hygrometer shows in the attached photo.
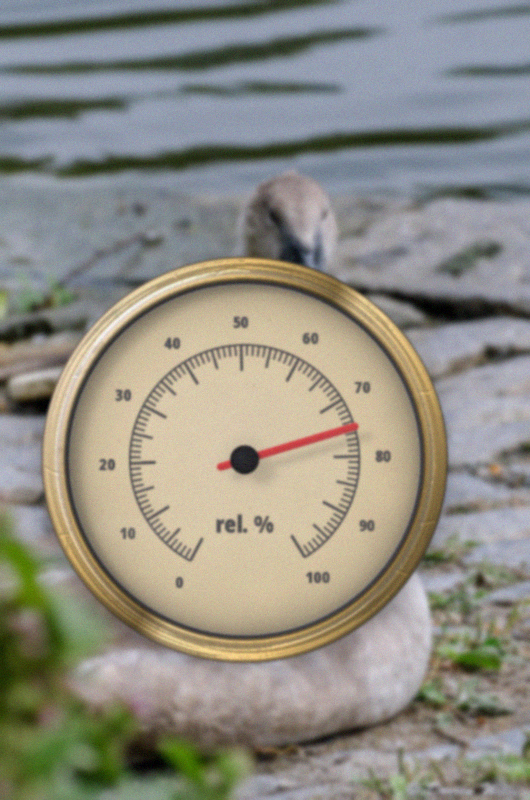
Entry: 75 %
